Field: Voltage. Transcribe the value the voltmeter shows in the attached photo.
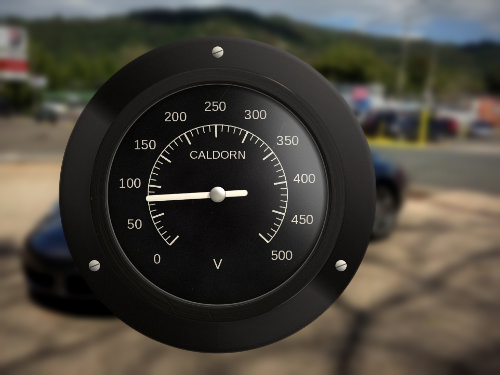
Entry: 80 V
